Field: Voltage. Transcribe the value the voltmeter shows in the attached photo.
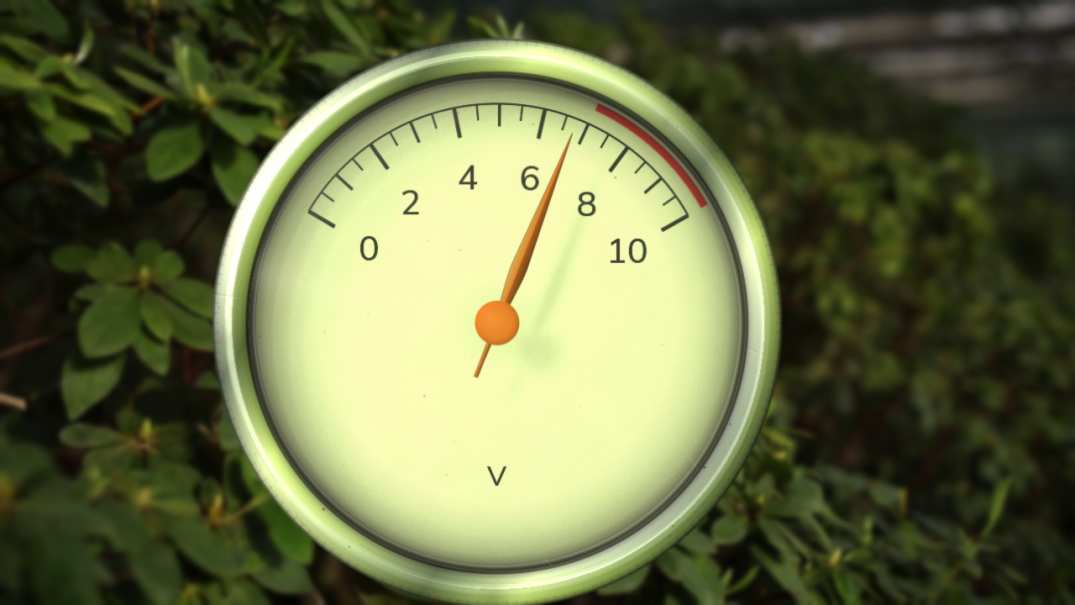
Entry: 6.75 V
